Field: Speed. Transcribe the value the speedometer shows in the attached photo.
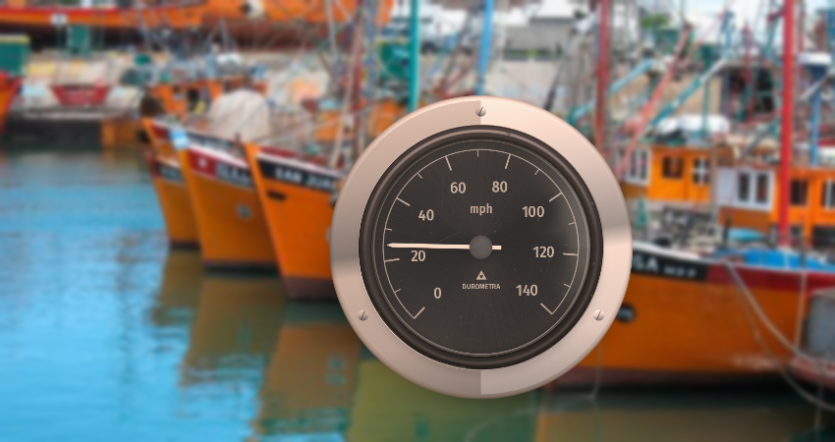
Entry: 25 mph
